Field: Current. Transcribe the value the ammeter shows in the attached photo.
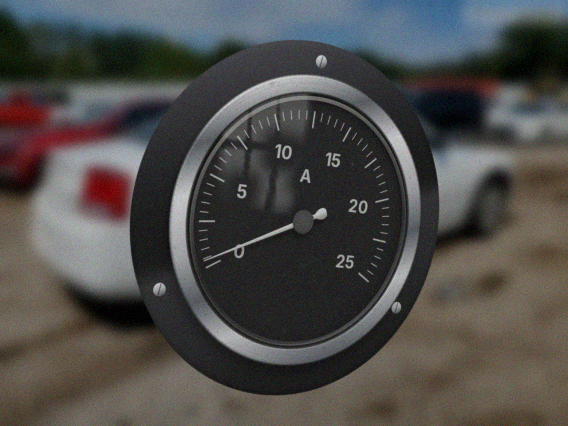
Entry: 0.5 A
